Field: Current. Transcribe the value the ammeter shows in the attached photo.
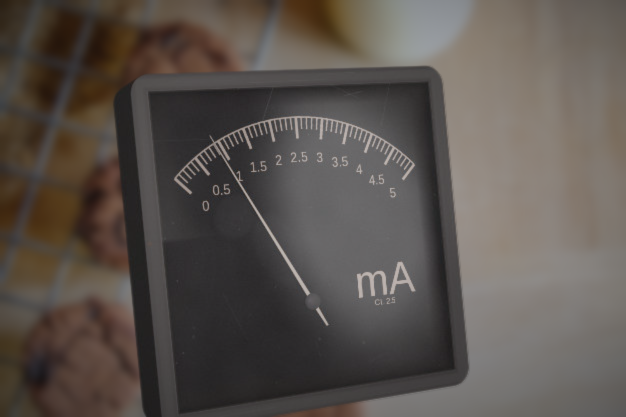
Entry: 0.9 mA
